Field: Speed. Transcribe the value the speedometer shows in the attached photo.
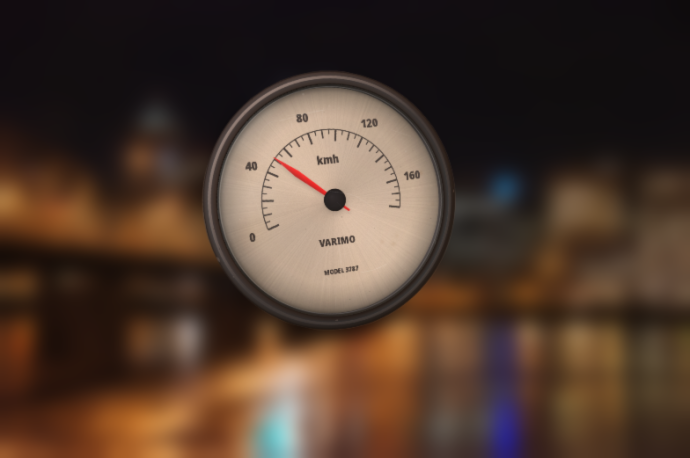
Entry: 50 km/h
